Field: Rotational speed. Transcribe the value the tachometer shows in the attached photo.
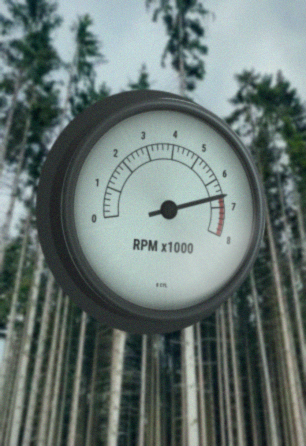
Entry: 6600 rpm
